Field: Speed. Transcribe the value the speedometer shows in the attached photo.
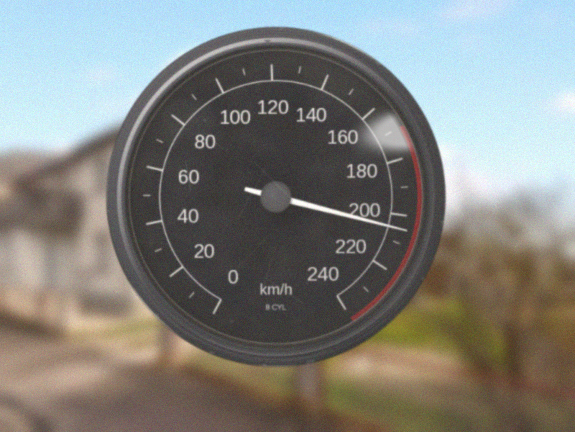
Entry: 205 km/h
